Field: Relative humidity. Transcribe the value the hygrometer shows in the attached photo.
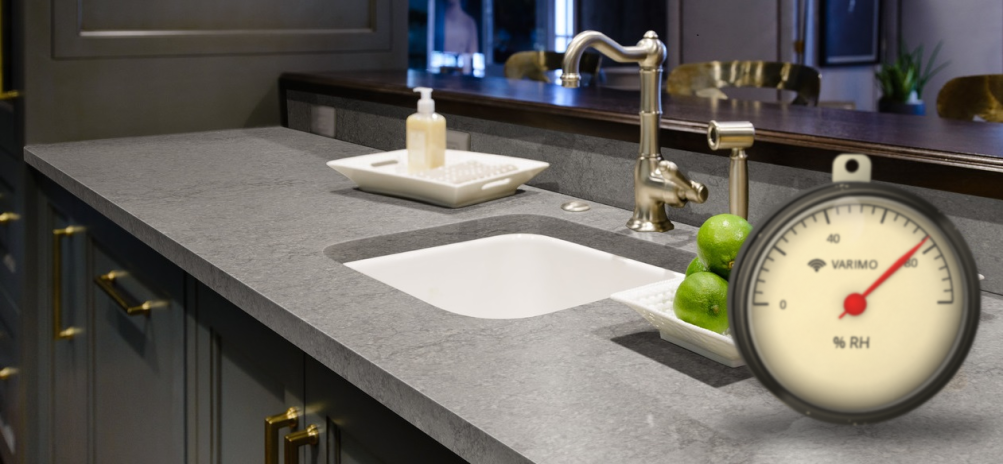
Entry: 76 %
